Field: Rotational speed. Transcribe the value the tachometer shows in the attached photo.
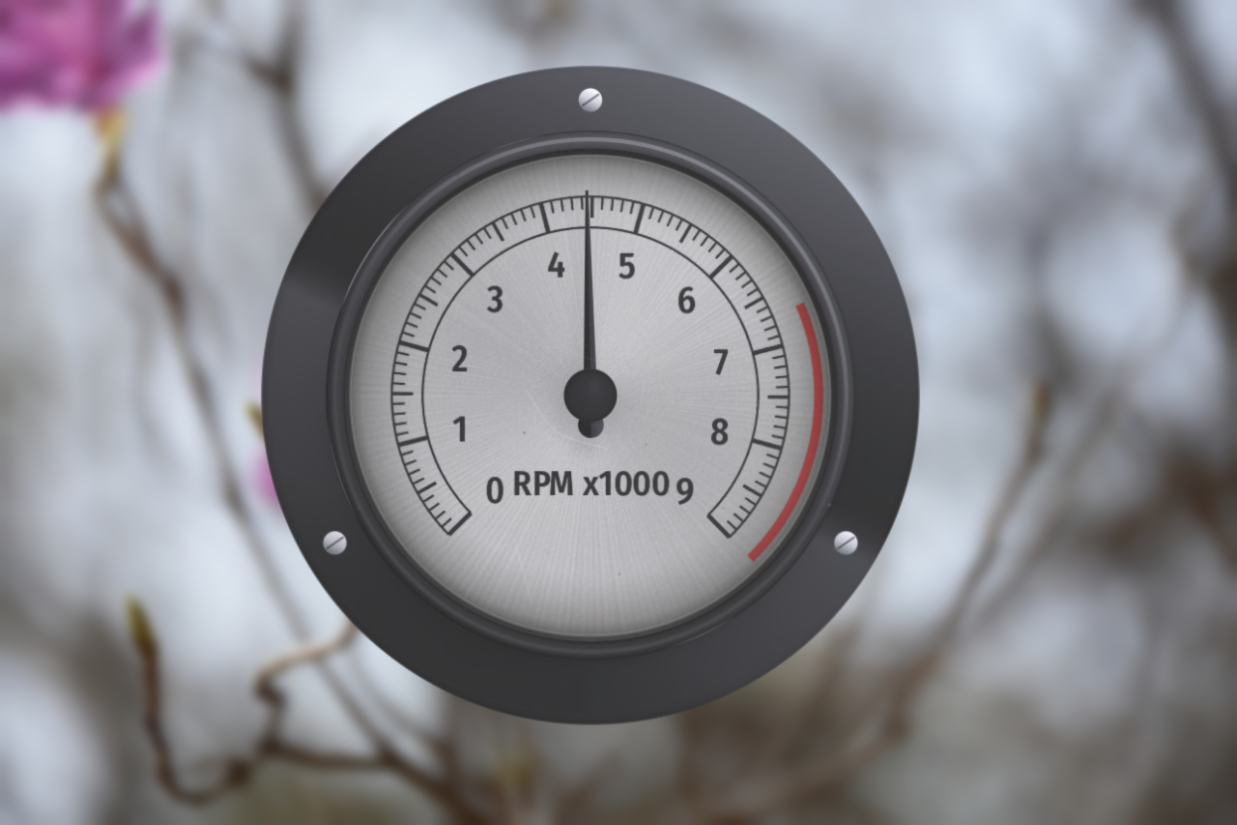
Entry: 4450 rpm
